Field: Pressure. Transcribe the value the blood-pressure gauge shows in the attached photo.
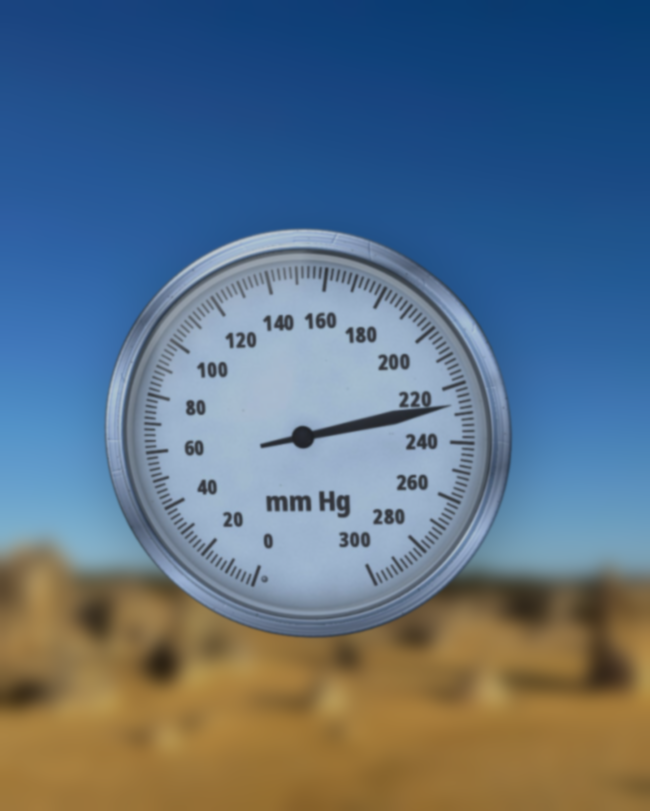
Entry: 226 mmHg
